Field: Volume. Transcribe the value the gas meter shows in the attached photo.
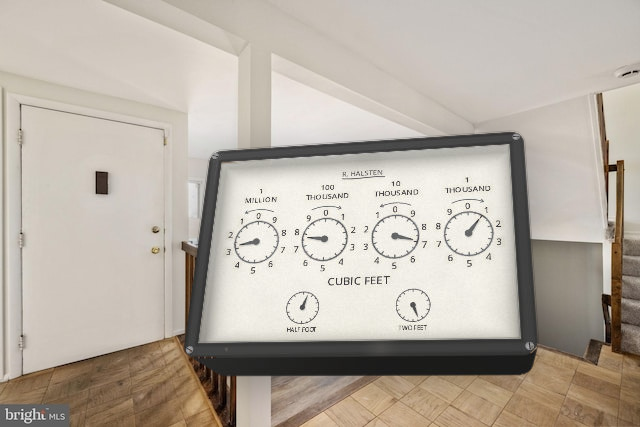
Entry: 277100 ft³
